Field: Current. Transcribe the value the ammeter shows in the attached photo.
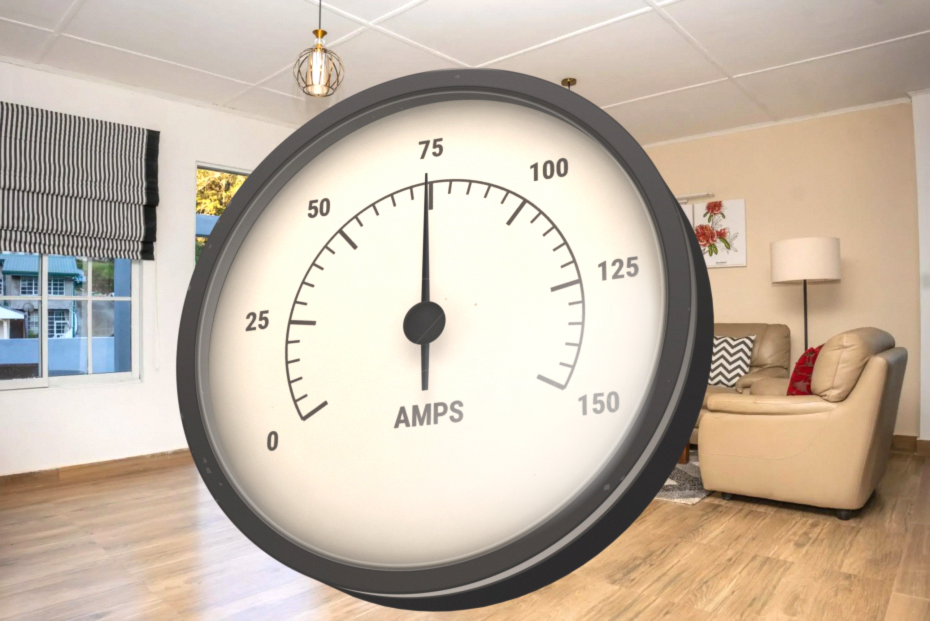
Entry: 75 A
